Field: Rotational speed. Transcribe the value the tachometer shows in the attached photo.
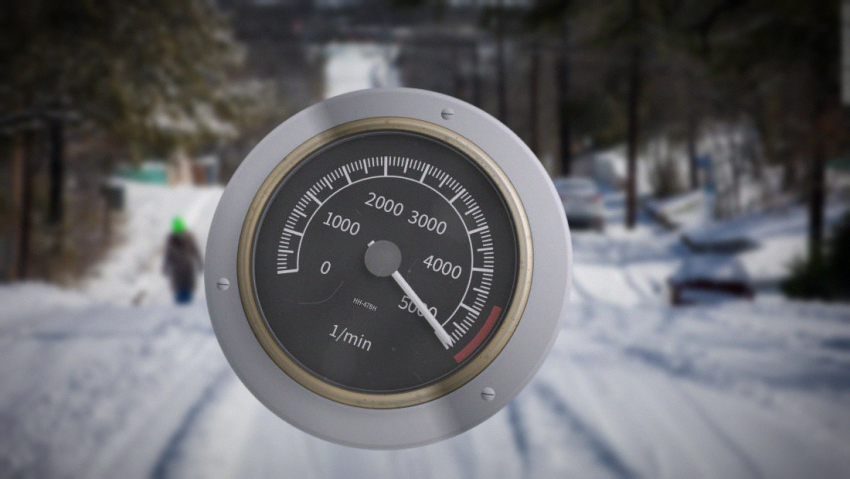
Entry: 4950 rpm
